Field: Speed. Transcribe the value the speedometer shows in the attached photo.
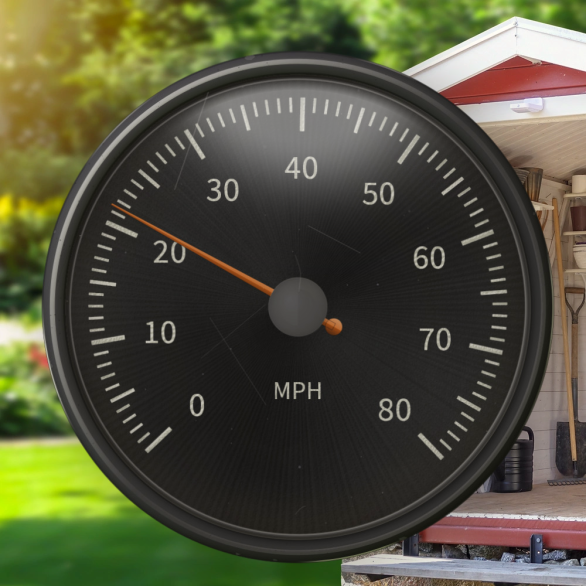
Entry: 21.5 mph
